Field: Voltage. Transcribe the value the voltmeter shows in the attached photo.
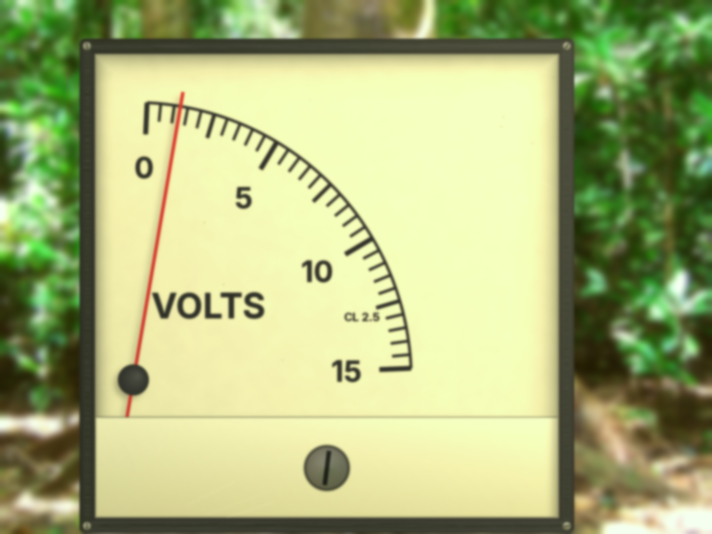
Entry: 1.25 V
